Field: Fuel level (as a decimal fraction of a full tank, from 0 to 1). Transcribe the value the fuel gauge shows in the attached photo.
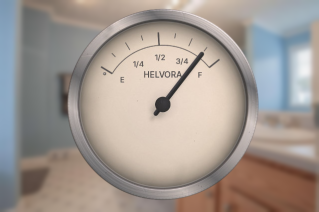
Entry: 0.875
